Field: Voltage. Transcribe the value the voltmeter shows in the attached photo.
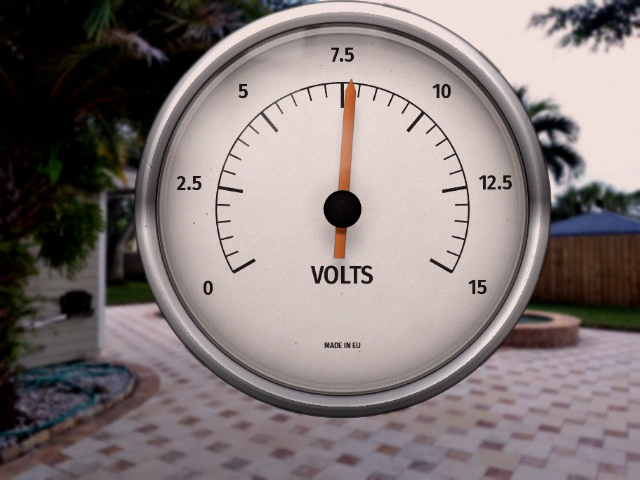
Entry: 7.75 V
